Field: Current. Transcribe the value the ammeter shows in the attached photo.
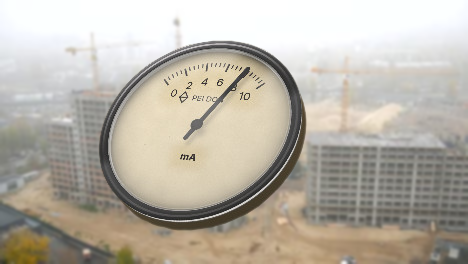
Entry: 8 mA
